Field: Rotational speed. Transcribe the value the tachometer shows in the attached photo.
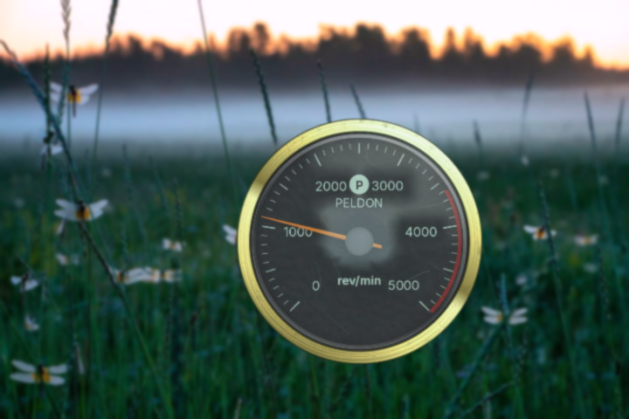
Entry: 1100 rpm
